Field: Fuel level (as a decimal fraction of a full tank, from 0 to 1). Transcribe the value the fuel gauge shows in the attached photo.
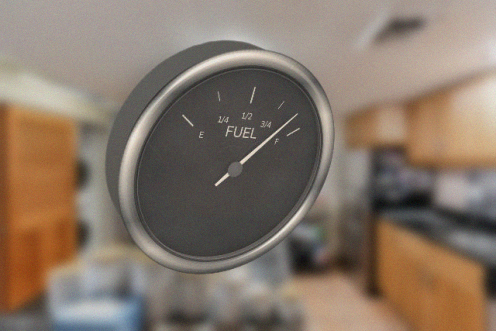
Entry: 0.875
